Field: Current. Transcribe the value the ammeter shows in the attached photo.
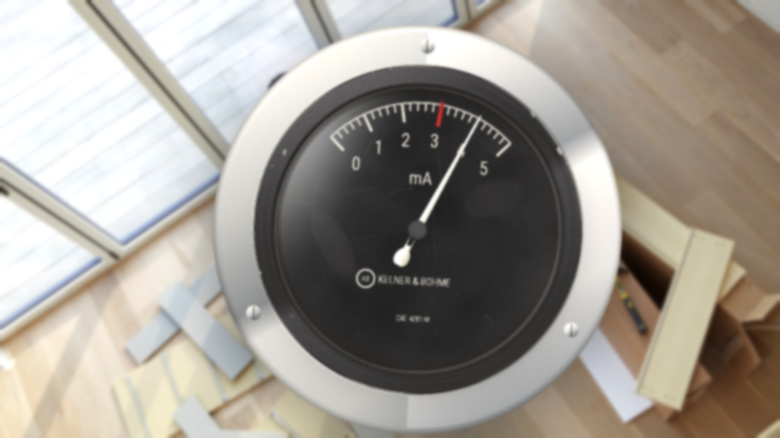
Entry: 4 mA
